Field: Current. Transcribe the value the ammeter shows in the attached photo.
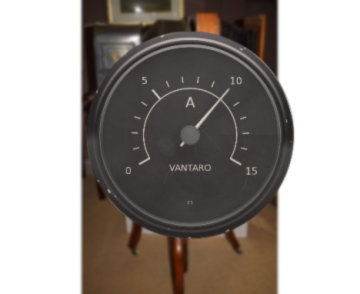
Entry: 10 A
